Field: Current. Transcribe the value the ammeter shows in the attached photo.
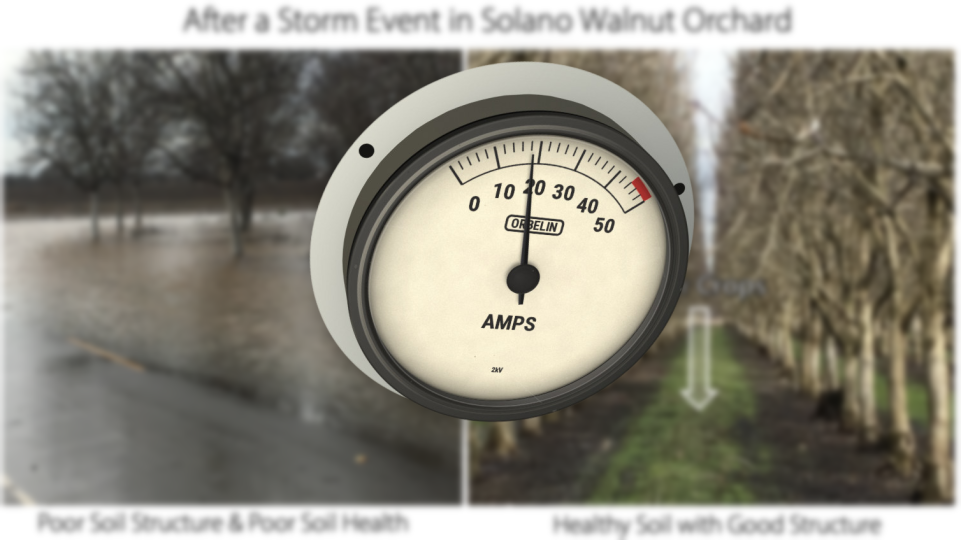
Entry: 18 A
